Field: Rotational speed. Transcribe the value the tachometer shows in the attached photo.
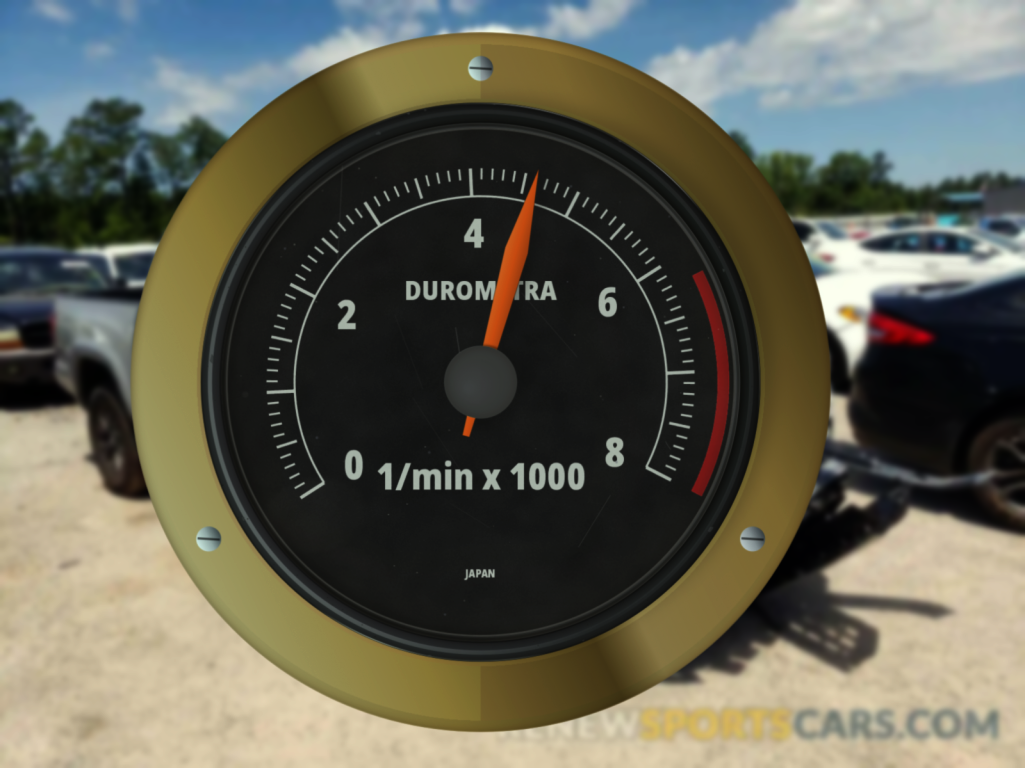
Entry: 4600 rpm
